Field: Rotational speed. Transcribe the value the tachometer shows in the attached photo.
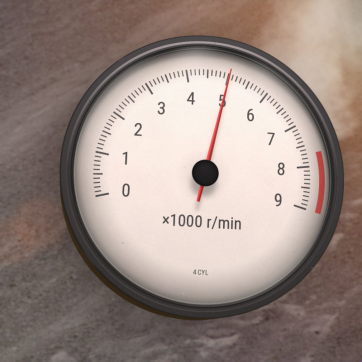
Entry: 5000 rpm
